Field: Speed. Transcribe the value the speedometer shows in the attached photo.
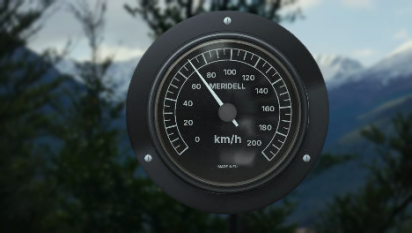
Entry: 70 km/h
